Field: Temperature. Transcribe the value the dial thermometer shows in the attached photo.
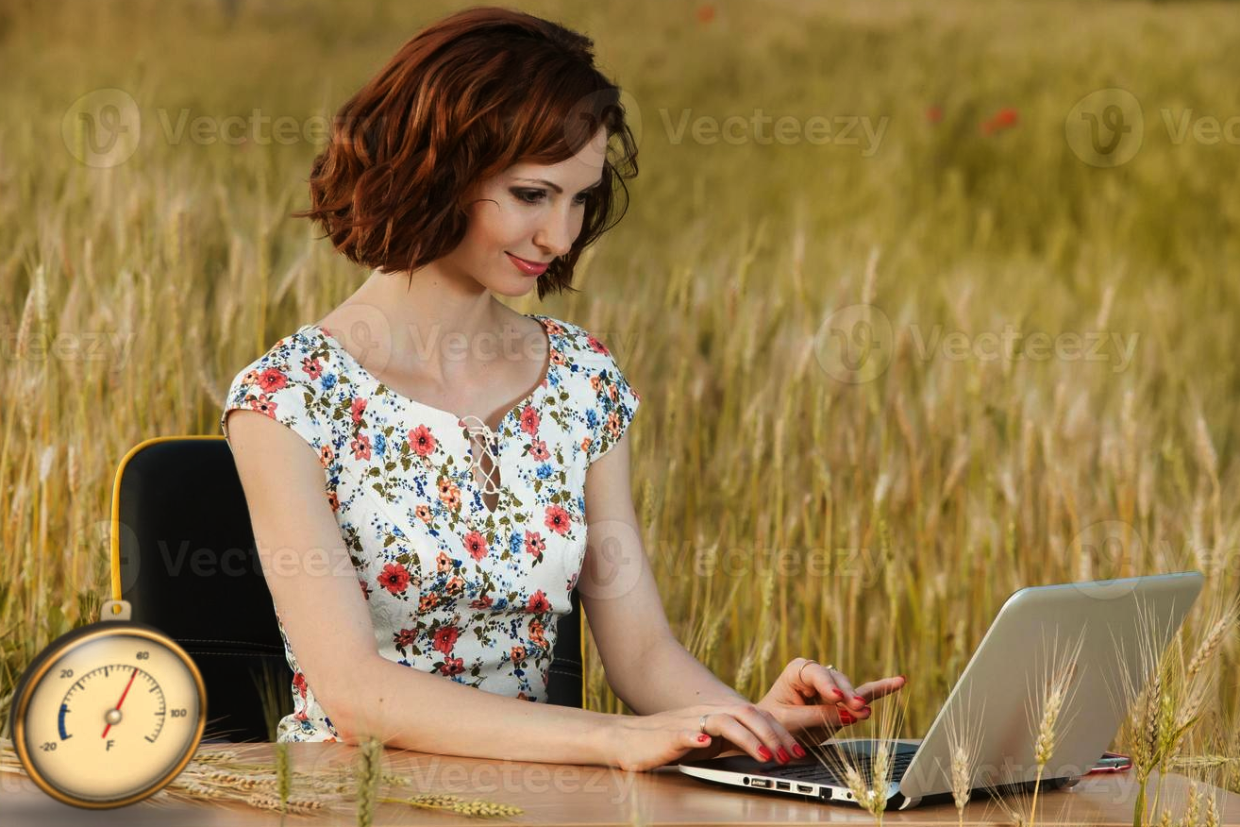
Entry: 60 °F
